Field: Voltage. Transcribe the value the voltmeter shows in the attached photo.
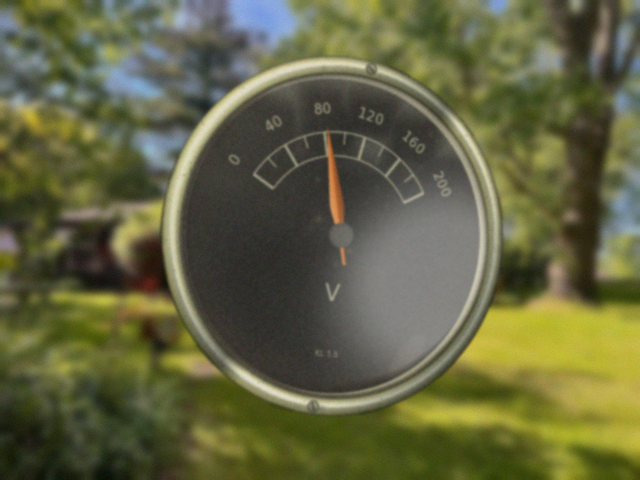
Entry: 80 V
